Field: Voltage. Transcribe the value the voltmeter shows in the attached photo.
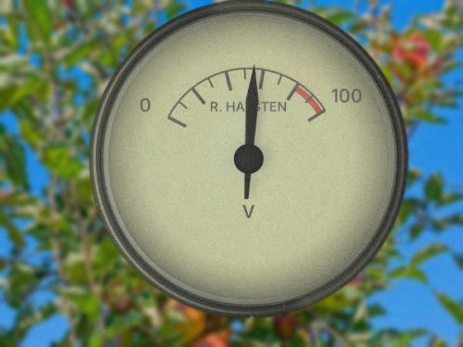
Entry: 55 V
